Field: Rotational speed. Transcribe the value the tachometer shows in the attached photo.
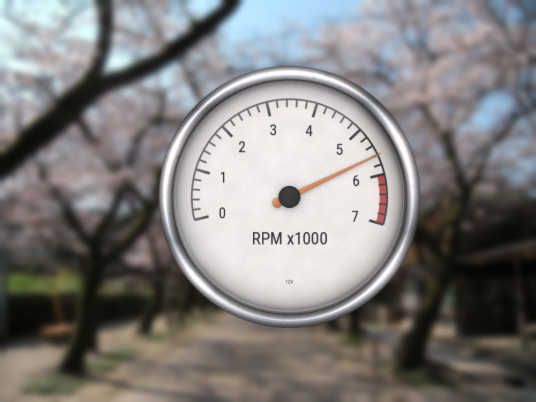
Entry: 5600 rpm
